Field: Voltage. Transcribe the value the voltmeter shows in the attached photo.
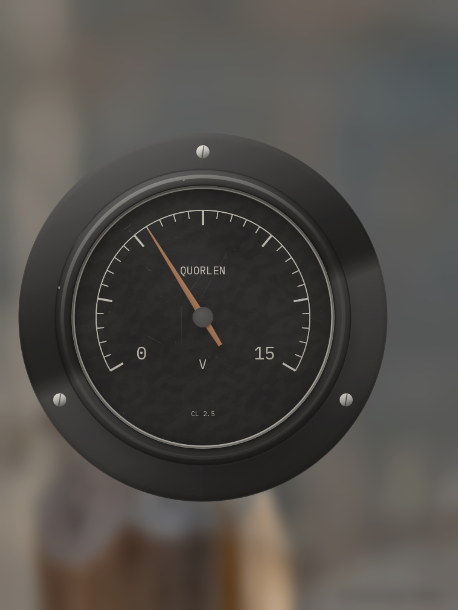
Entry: 5.5 V
